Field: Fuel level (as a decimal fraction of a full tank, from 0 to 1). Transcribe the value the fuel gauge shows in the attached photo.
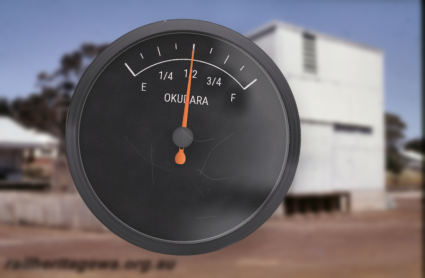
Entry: 0.5
